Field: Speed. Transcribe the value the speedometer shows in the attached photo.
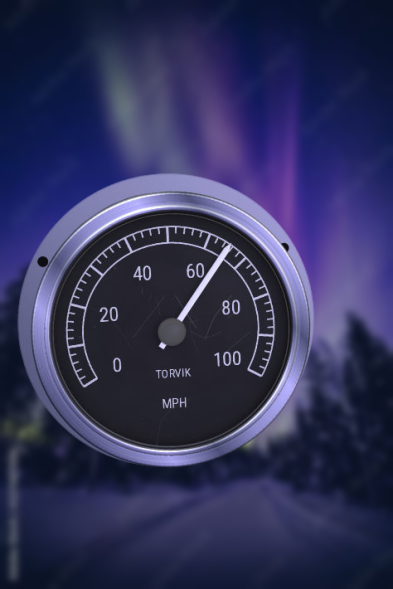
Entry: 65 mph
